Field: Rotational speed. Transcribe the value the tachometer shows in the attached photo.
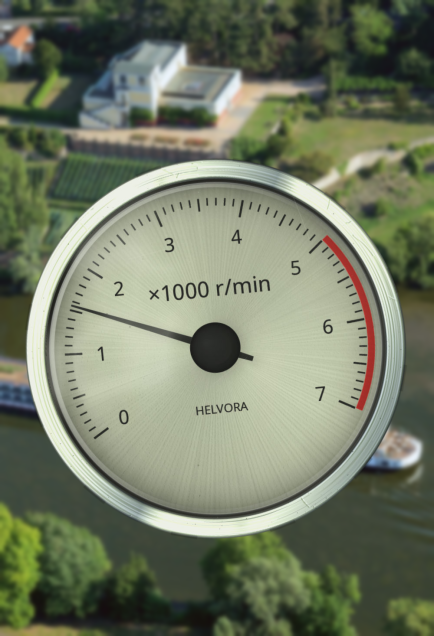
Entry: 1550 rpm
